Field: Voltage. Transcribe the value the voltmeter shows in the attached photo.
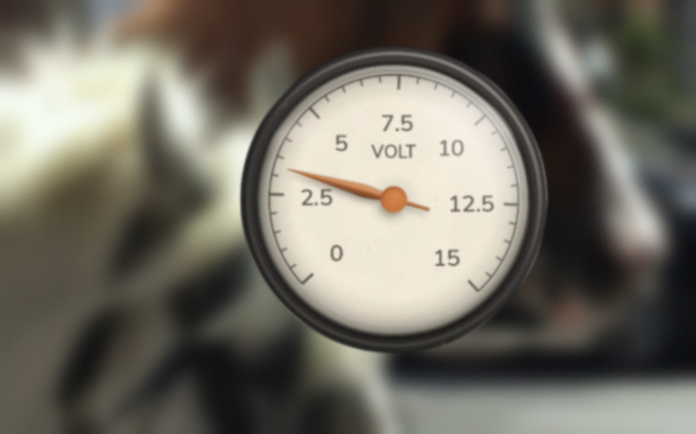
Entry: 3.25 V
